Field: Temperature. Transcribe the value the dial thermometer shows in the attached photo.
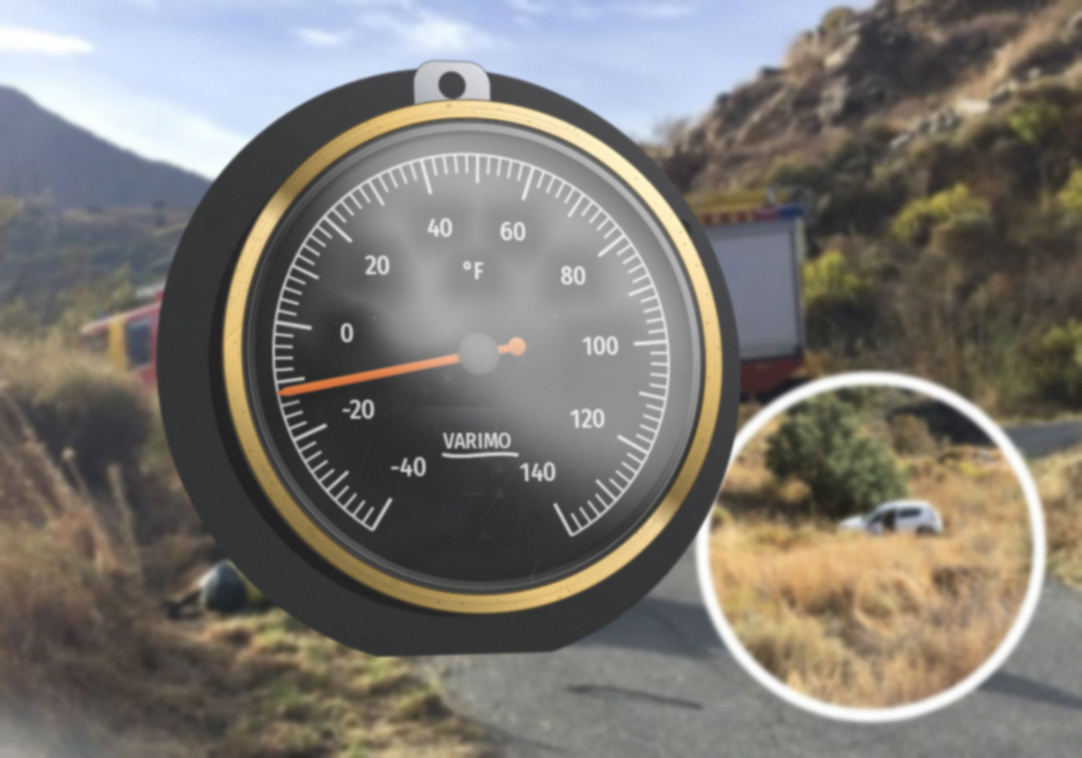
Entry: -12 °F
